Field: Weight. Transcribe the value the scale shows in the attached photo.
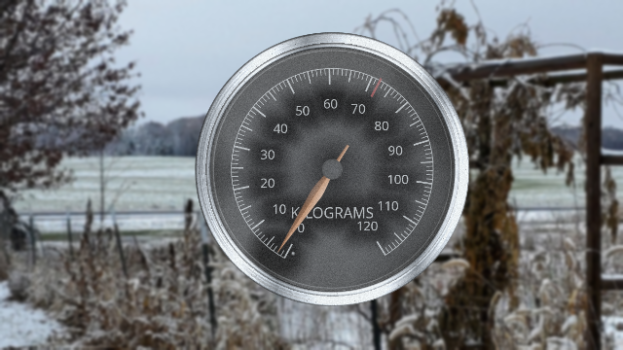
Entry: 2 kg
